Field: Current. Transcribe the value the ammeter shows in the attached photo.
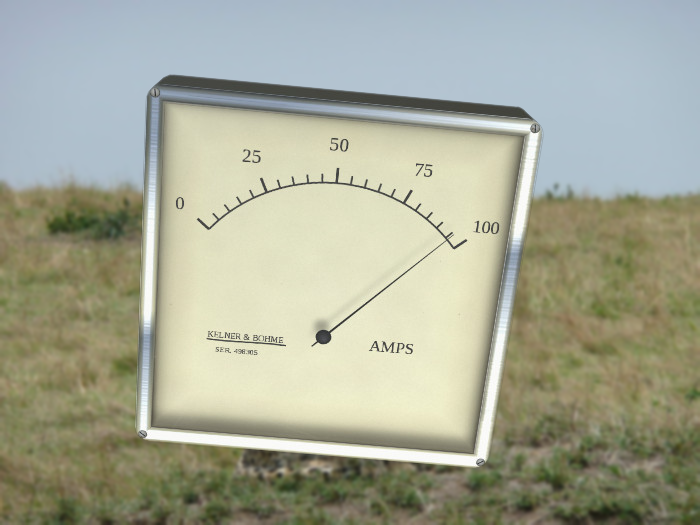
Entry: 95 A
